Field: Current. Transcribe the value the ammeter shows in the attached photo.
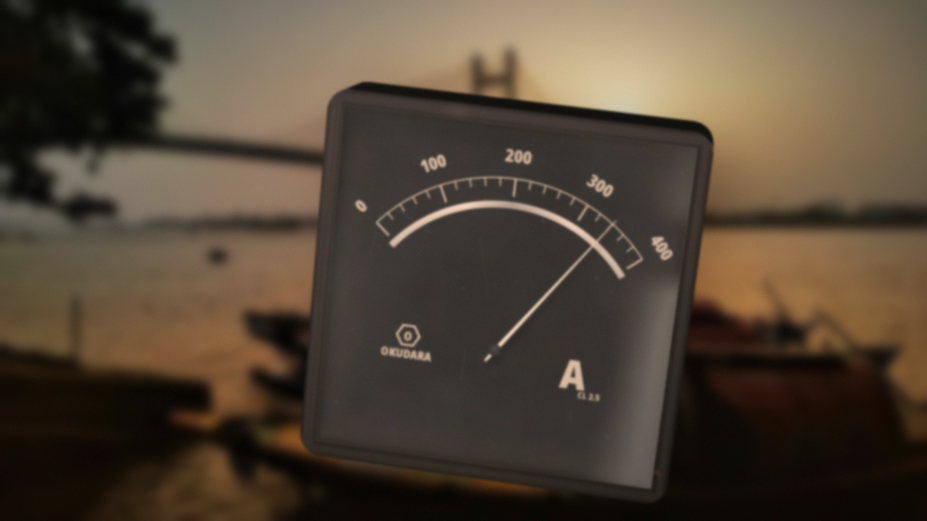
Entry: 340 A
